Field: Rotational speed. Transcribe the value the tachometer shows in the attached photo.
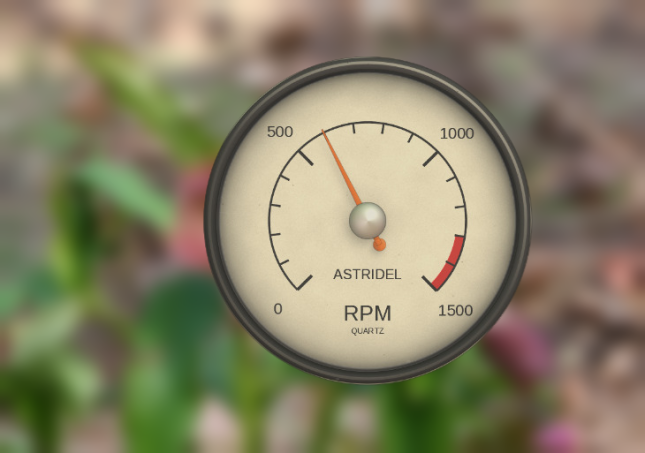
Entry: 600 rpm
